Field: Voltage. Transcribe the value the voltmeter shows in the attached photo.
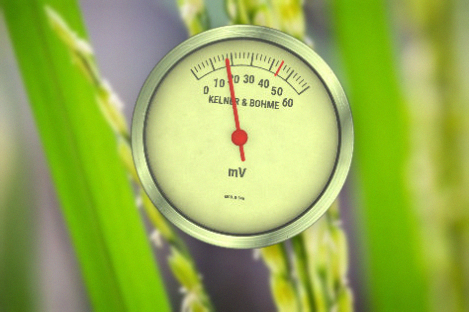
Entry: 18 mV
